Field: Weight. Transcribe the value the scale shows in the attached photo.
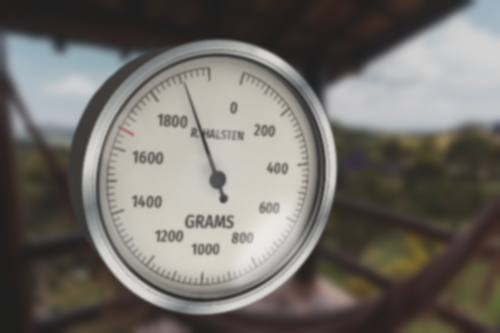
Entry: 1900 g
